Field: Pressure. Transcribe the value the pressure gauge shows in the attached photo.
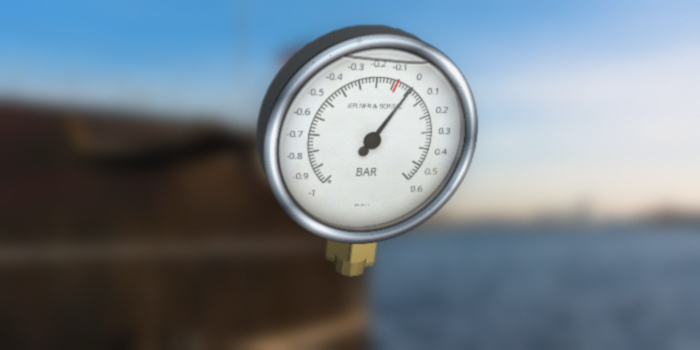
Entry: 0 bar
